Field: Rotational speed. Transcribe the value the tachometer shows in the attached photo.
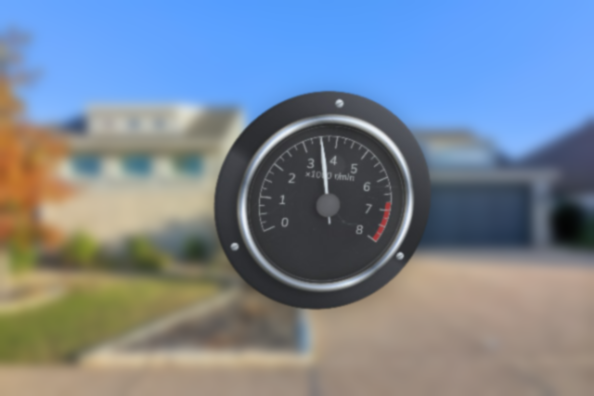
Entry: 3500 rpm
